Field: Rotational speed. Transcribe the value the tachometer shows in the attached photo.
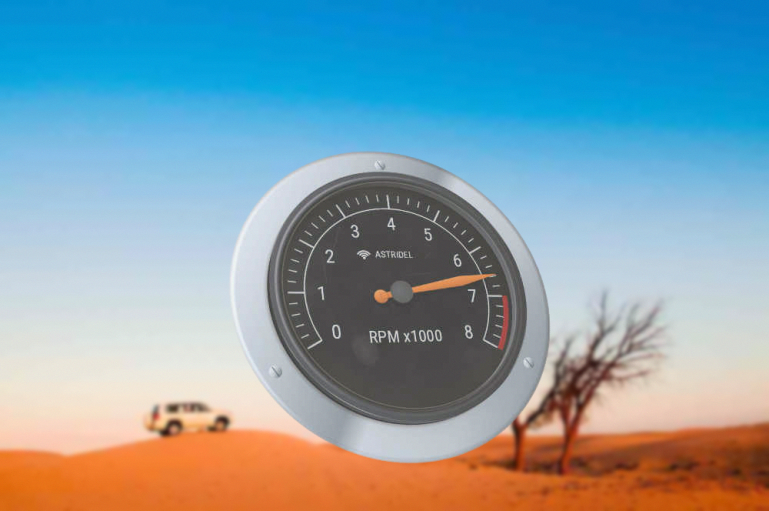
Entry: 6600 rpm
